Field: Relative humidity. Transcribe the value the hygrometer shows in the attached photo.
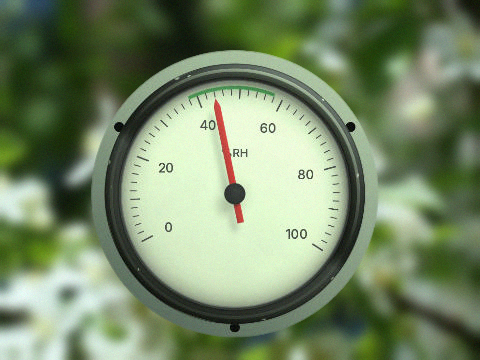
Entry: 44 %
